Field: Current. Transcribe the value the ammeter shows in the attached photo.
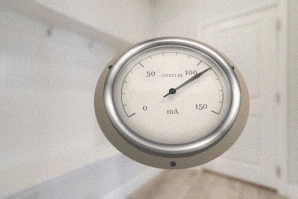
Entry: 110 mA
